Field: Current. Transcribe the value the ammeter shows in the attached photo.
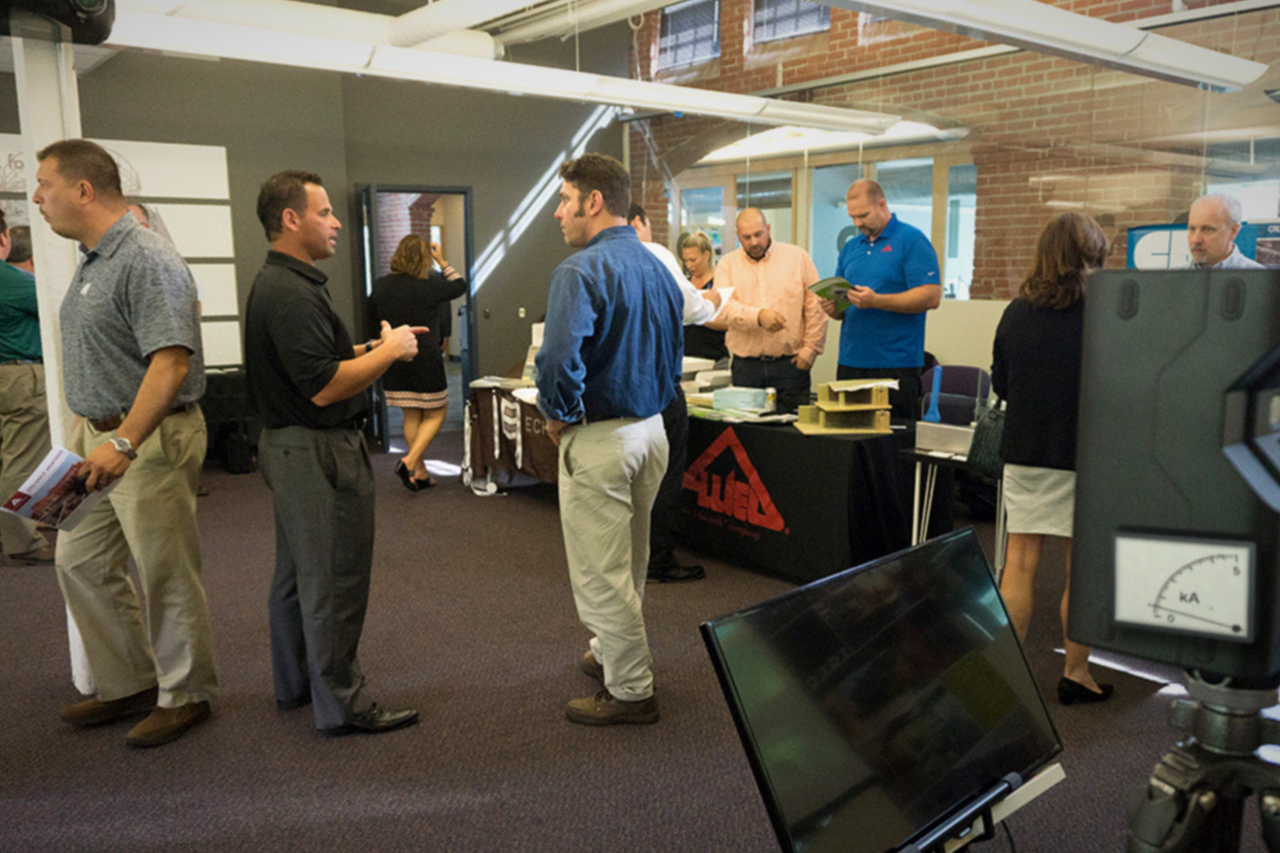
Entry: 0.5 kA
